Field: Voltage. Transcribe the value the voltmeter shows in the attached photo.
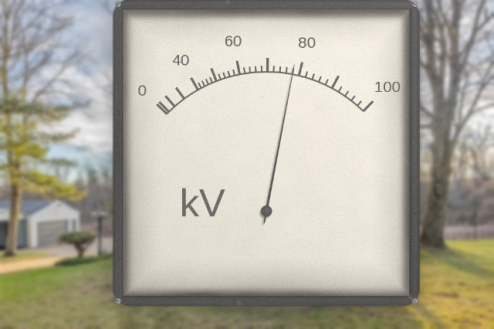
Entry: 78 kV
